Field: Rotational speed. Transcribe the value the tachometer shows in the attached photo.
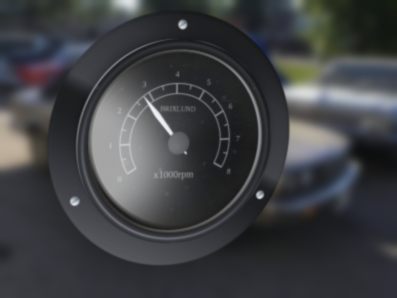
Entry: 2750 rpm
